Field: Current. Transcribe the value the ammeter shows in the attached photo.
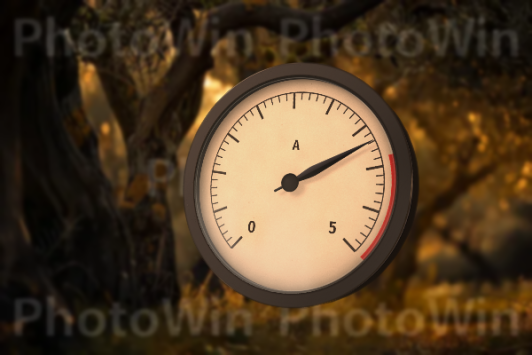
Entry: 3.7 A
